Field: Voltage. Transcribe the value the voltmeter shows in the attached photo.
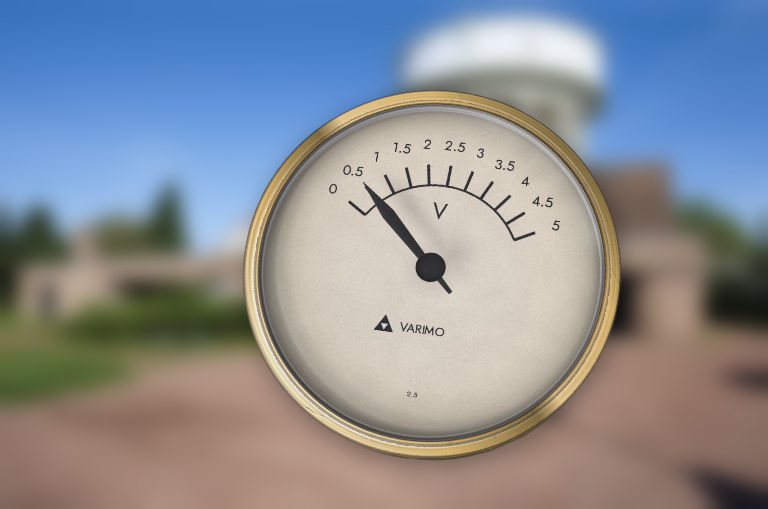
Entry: 0.5 V
